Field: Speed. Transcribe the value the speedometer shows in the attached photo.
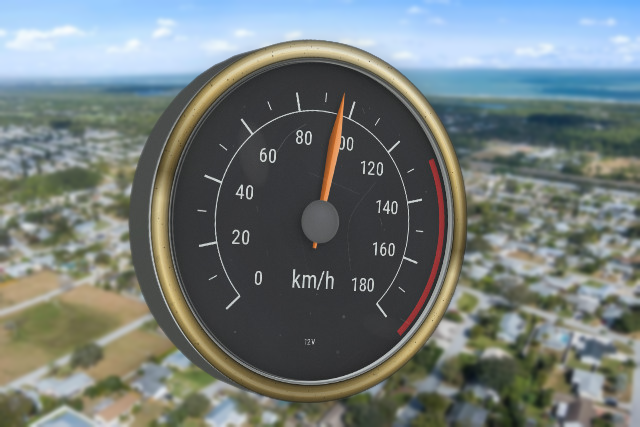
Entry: 95 km/h
